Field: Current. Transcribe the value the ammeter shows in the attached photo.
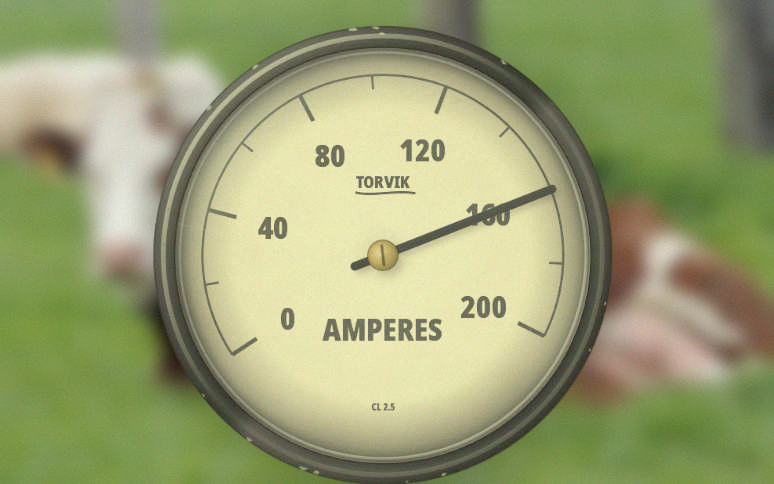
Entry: 160 A
